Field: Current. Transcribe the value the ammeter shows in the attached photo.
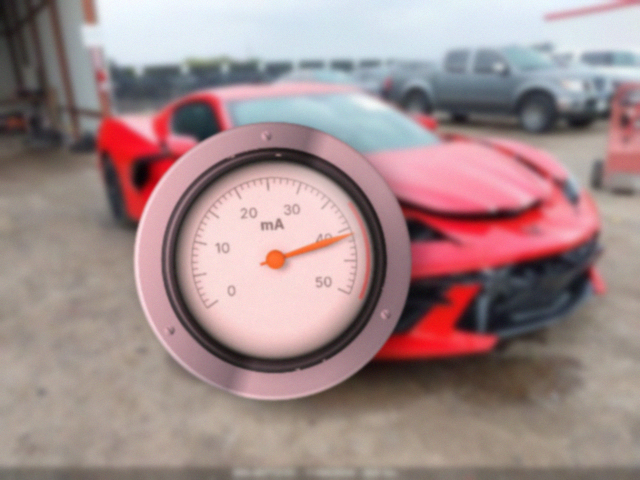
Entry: 41 mA
